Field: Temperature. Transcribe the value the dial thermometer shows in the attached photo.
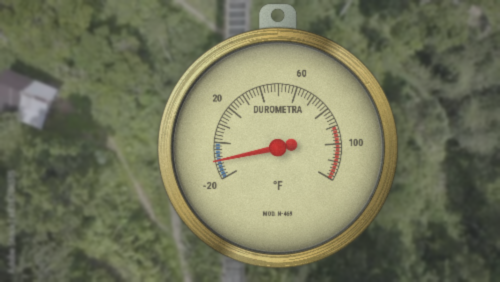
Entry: -10 °F
